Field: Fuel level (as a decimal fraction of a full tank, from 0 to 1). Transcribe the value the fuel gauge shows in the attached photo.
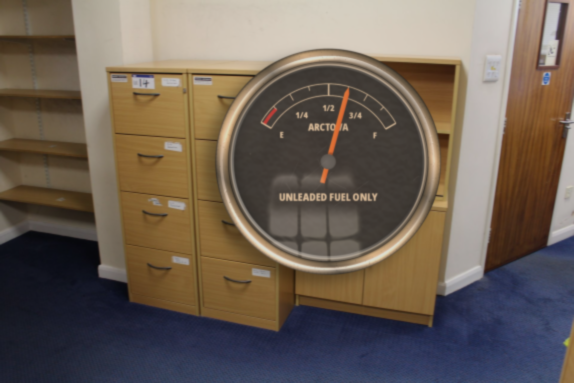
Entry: 0.625
